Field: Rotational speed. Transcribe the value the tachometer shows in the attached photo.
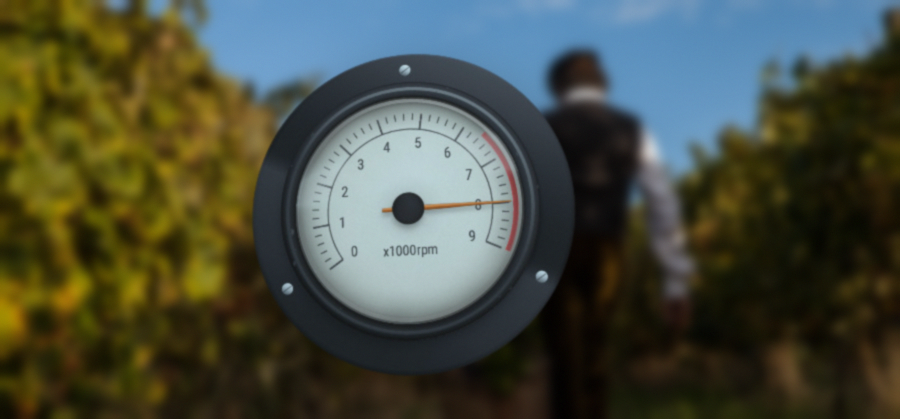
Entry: 8000 rpm
